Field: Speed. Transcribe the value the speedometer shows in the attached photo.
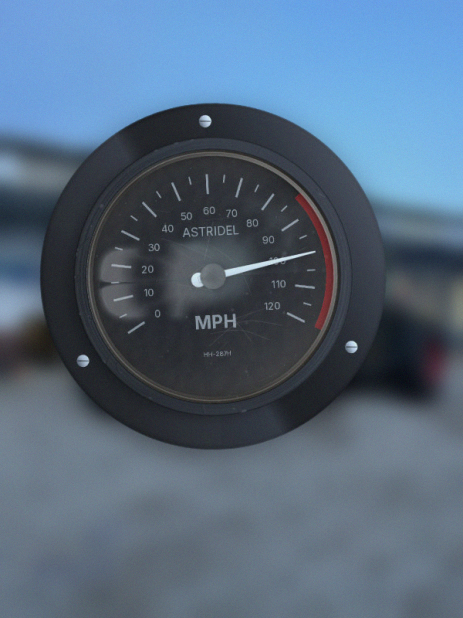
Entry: 100 mph
